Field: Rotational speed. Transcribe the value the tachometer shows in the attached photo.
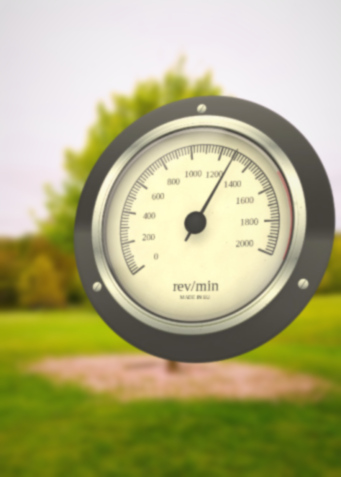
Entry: 1300 rpm
